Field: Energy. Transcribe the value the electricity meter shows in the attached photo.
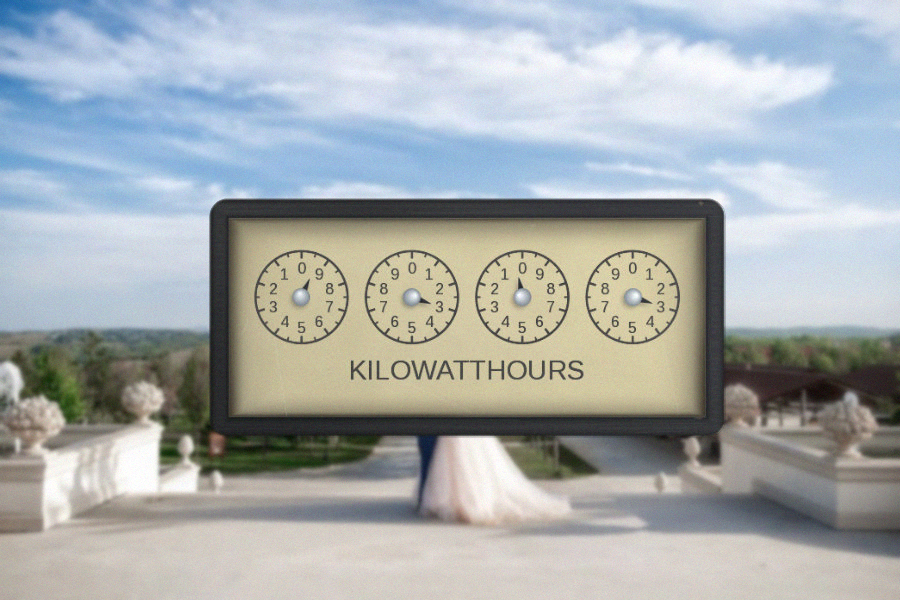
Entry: 9303 kWh
